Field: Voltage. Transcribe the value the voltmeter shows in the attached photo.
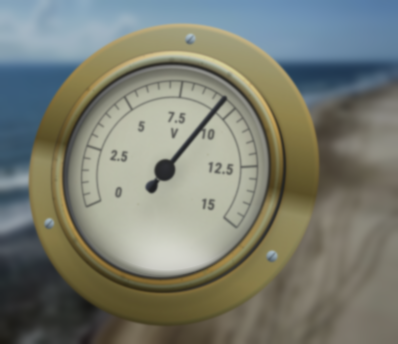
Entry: 9.5 V
